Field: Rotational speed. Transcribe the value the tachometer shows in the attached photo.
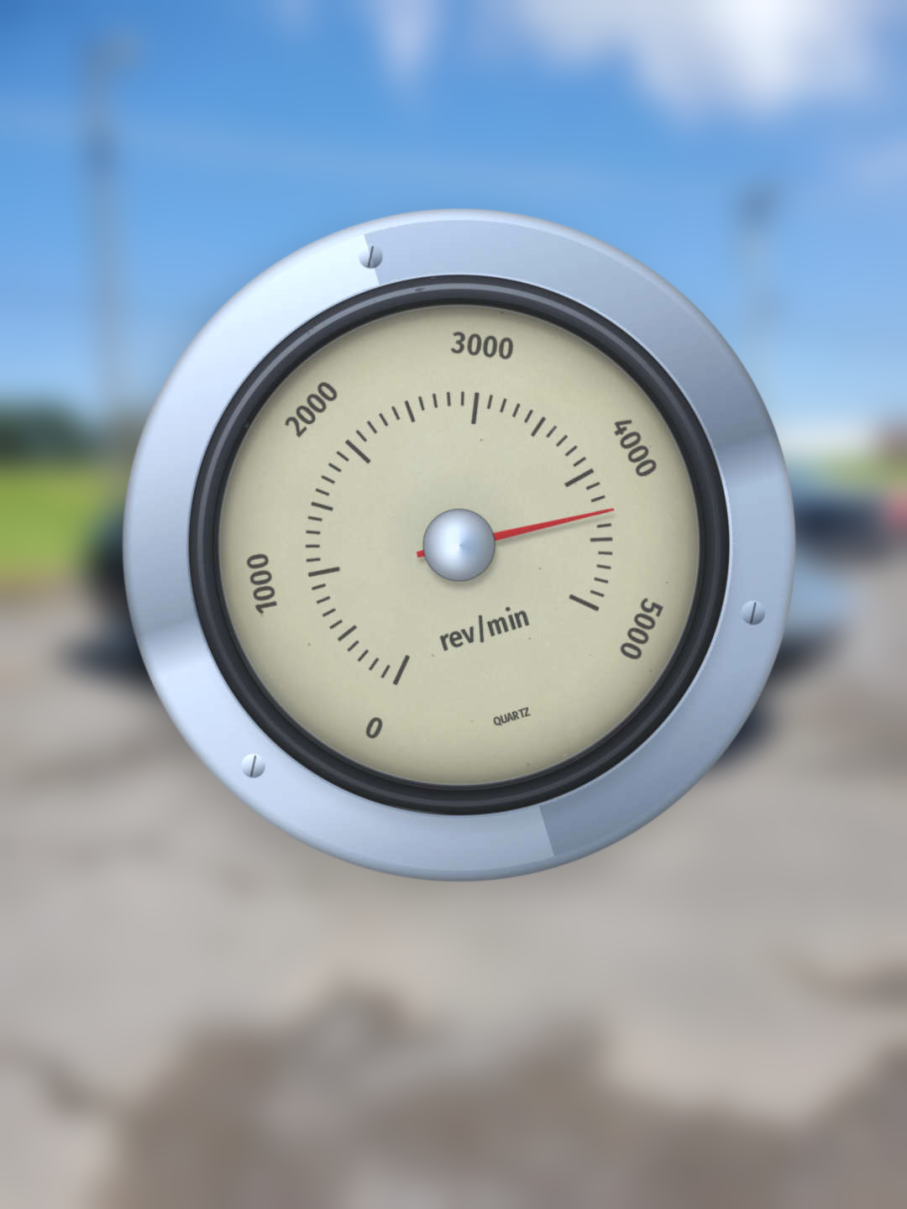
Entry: 4300 rpm
